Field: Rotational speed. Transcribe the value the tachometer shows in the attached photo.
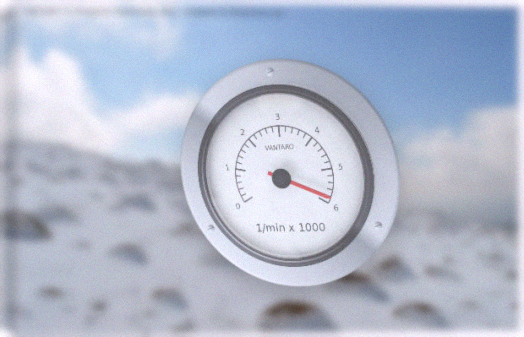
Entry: 5800 rpm
